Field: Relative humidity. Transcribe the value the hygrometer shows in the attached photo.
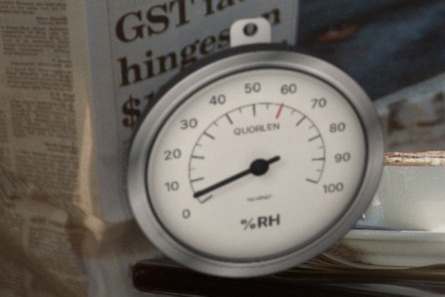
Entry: 5 %
